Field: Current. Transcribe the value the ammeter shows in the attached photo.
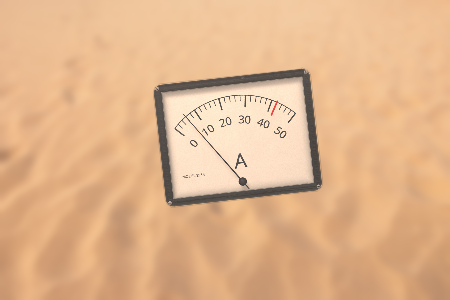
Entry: 6 A
